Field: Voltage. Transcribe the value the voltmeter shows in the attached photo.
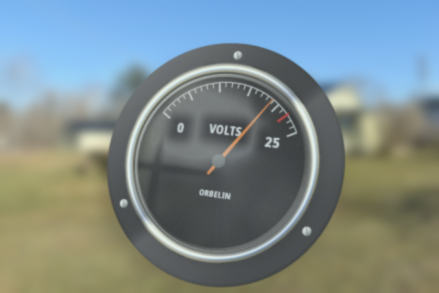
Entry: 19 V
